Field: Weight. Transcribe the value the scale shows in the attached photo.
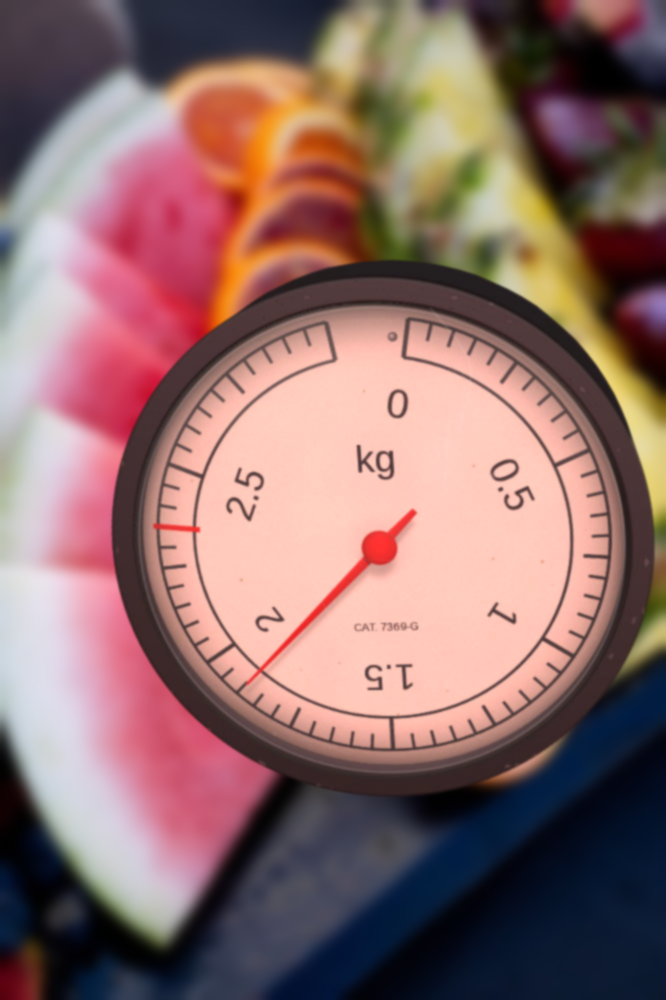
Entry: 1.9 kg
